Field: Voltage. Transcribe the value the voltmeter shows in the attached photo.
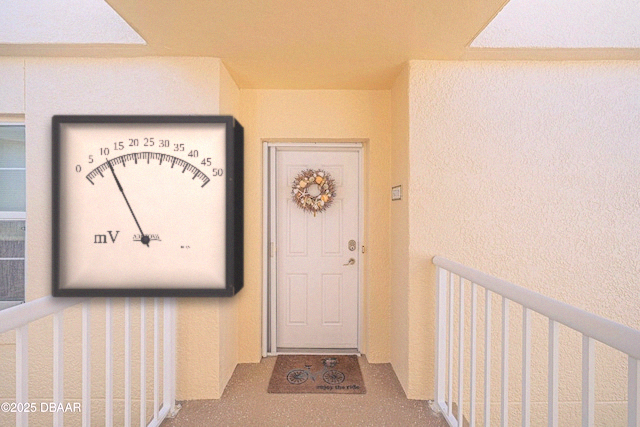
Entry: 10 mV
